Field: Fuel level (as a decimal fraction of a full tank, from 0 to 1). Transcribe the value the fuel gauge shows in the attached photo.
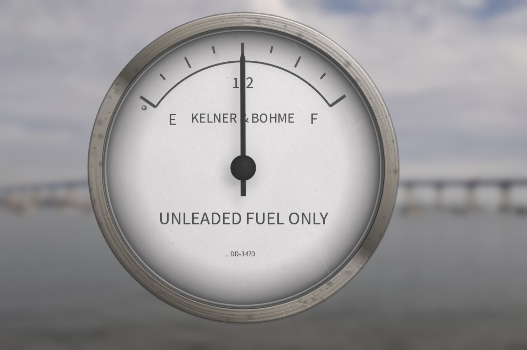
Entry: 0.5
